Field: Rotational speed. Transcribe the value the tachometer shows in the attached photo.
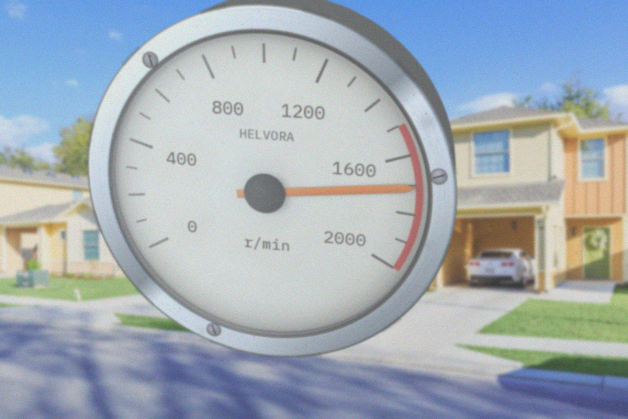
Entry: 1700 rpm
